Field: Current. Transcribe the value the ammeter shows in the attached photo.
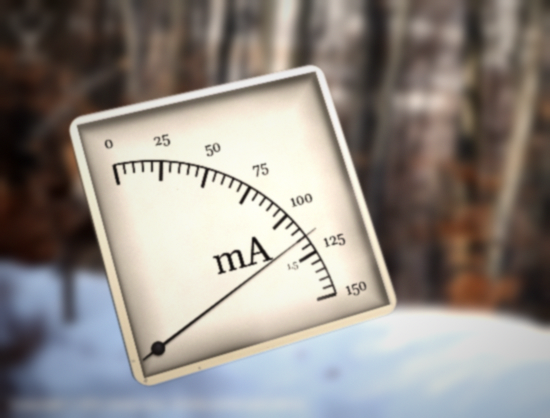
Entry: 115 mA
